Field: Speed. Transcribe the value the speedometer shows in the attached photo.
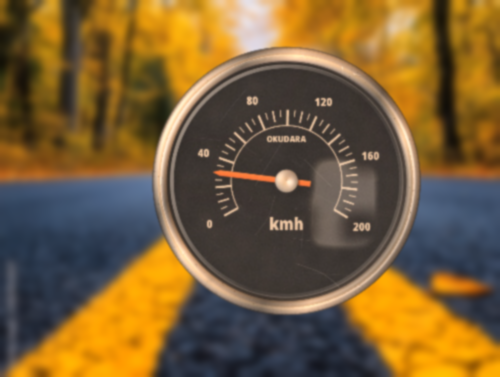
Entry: 30 km/h
